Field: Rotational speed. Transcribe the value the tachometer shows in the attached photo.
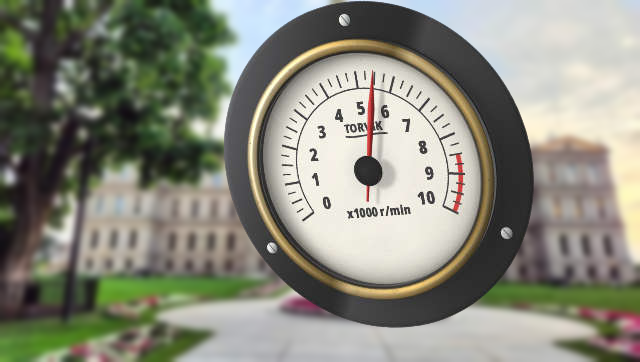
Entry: 5500 rpm
